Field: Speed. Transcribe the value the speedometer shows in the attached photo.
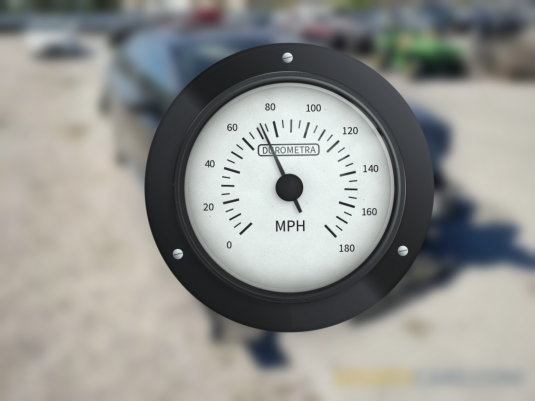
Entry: 72.5 mph
